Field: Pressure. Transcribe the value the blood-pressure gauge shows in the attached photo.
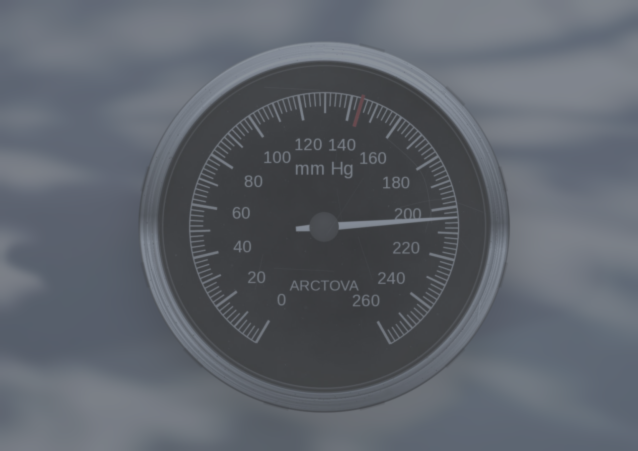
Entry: 204 mmHg
